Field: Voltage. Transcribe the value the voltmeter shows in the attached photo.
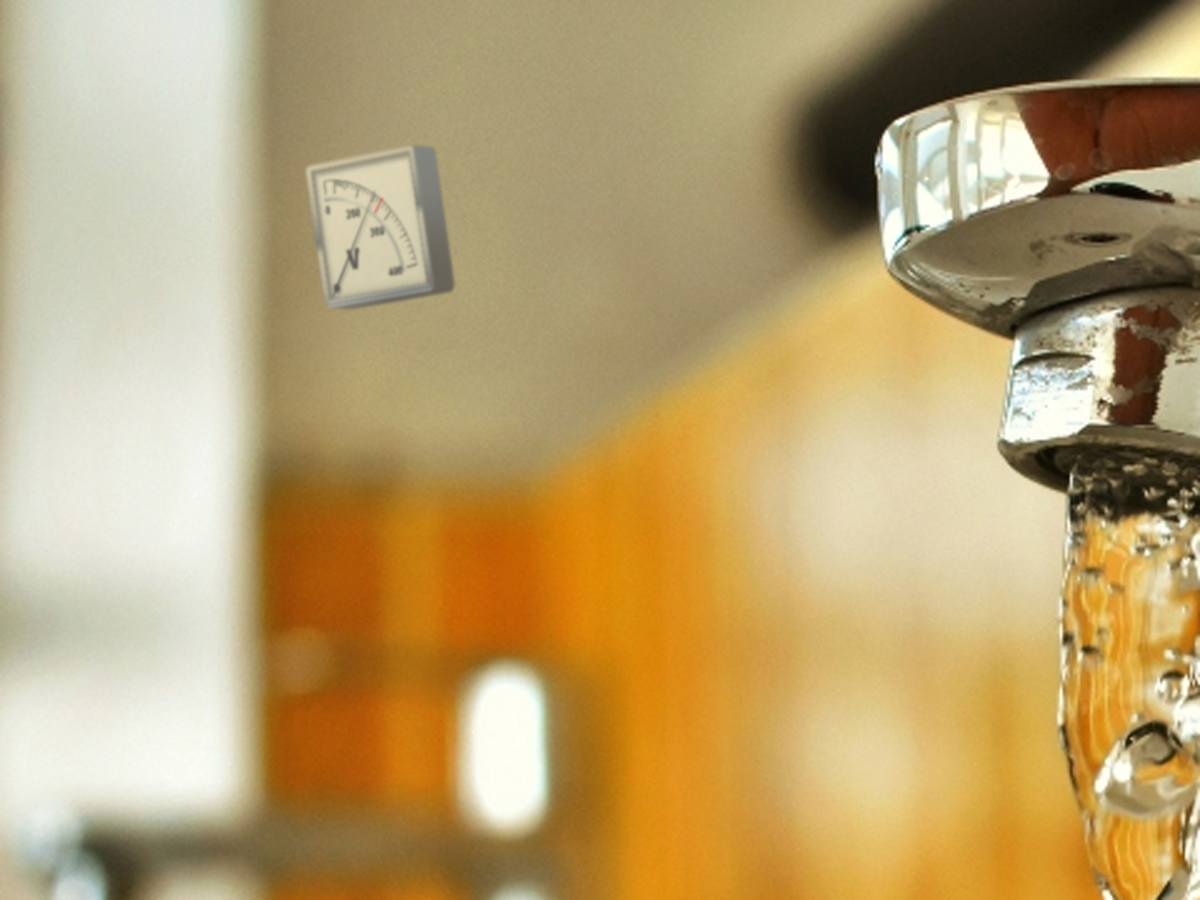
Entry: 250 V
